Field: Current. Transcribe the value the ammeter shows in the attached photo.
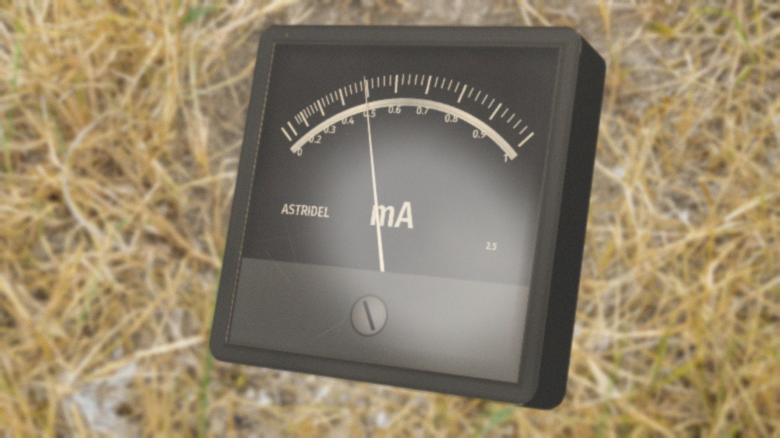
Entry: 0.5 mA
